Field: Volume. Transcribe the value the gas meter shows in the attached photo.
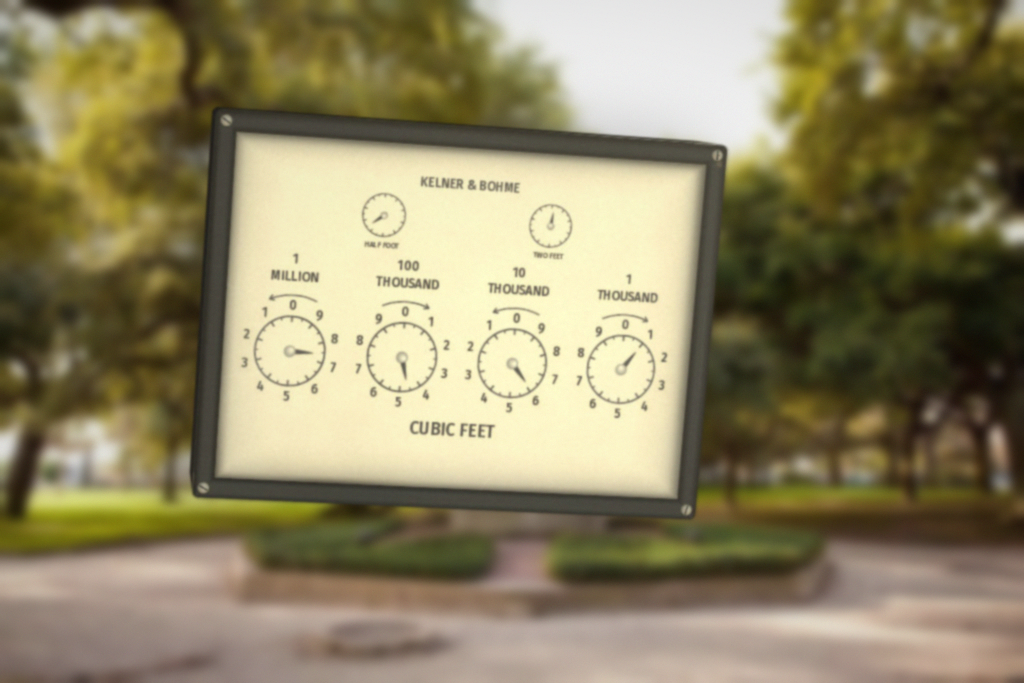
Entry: 746100 ft³
